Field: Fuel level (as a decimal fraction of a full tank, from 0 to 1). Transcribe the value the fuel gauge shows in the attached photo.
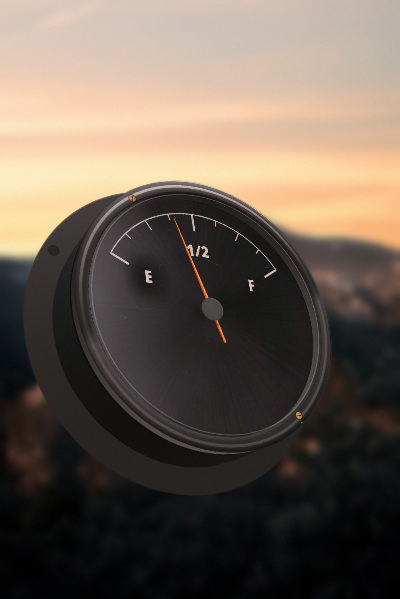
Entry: 0.375
